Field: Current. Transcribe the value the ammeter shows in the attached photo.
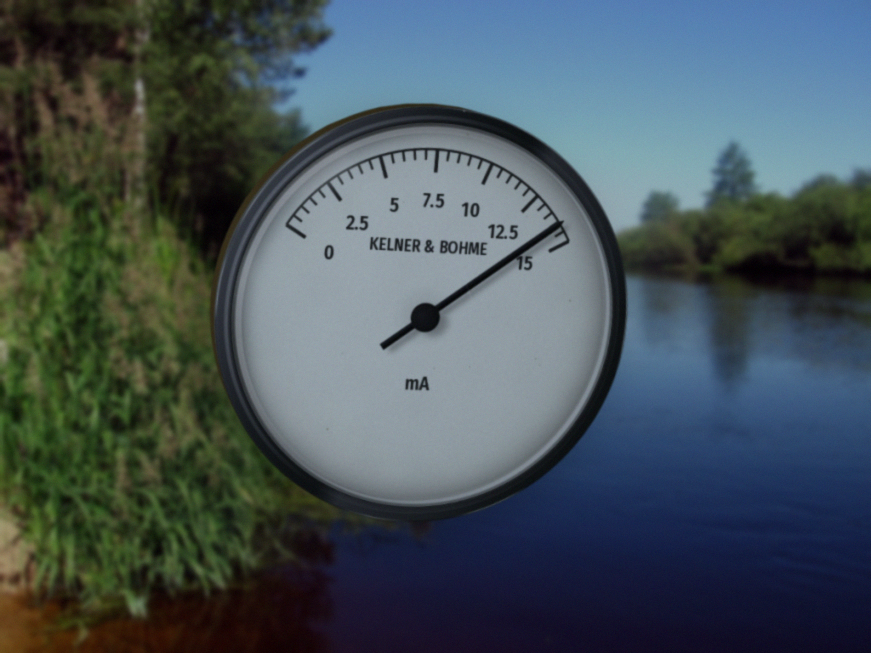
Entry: 14 mA
